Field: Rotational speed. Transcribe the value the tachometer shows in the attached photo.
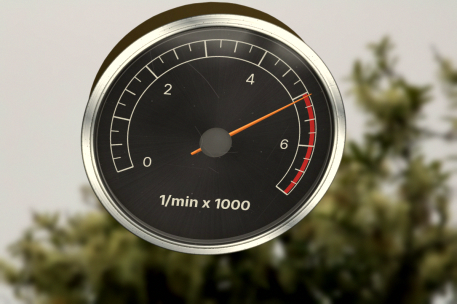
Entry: 5000 rpm
